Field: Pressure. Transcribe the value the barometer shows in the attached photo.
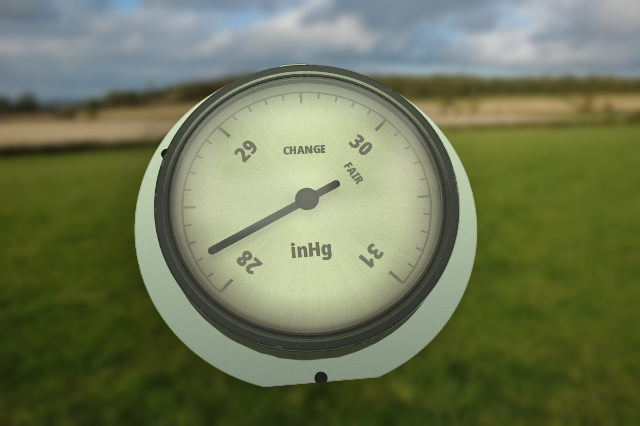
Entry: 28.2 inHg
